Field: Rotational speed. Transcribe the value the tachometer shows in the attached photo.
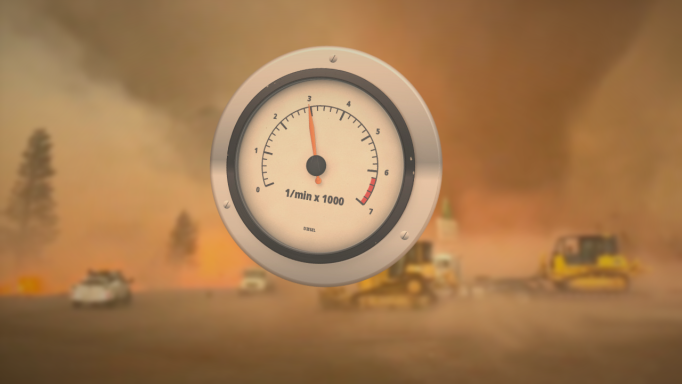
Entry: 3000 rpm
